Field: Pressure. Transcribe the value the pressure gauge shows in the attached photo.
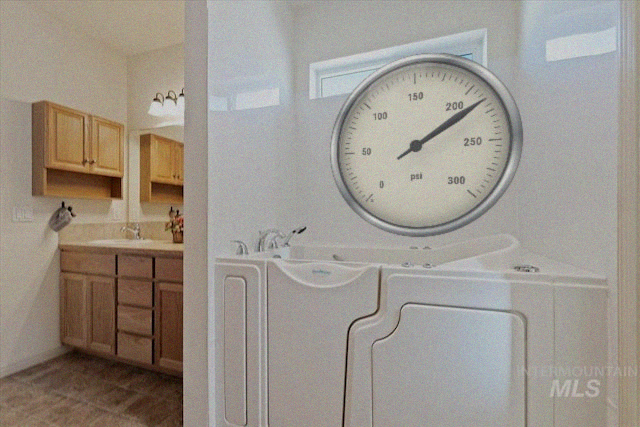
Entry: 215 psi
